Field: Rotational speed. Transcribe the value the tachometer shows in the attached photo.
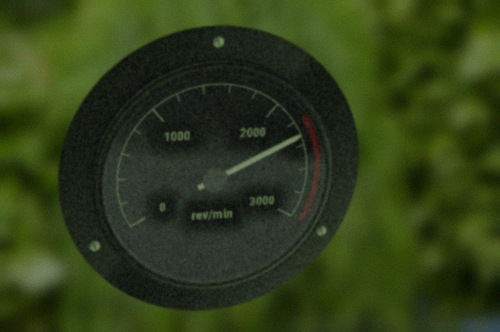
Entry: 2300 rpm
